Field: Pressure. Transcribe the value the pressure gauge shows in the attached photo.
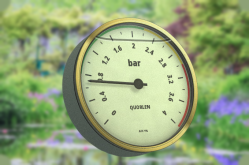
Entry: 0.7 bar
